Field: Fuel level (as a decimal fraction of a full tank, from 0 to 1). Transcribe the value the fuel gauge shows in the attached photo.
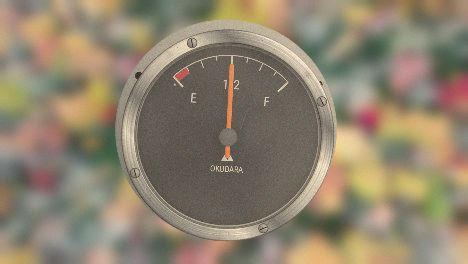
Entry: 0.5
